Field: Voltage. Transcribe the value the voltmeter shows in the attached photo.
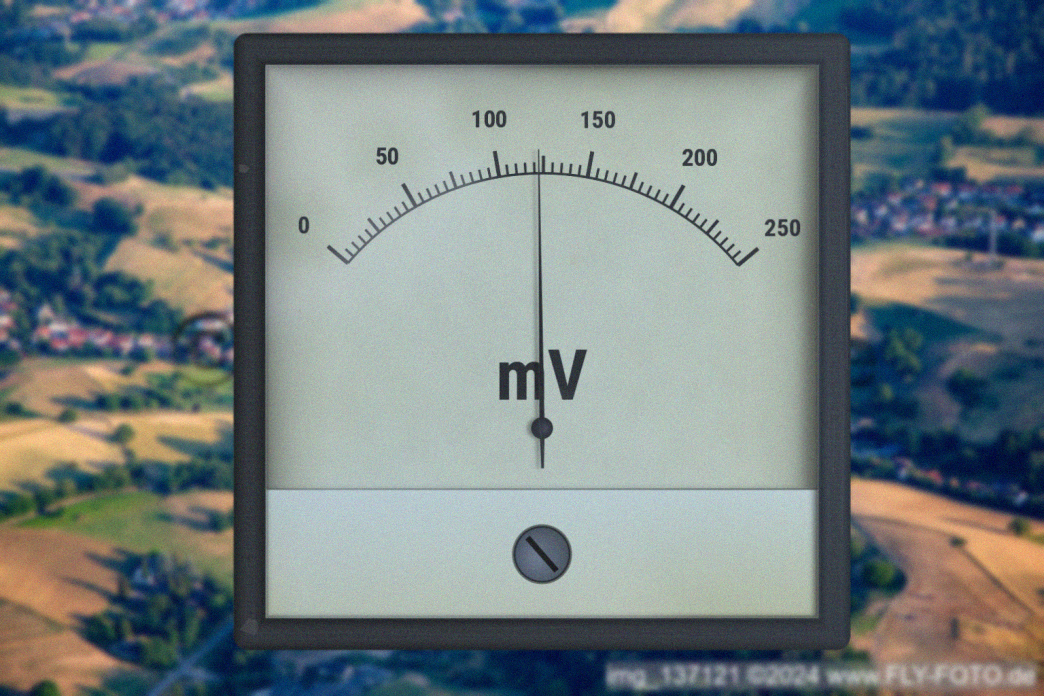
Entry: 122.5 mV
